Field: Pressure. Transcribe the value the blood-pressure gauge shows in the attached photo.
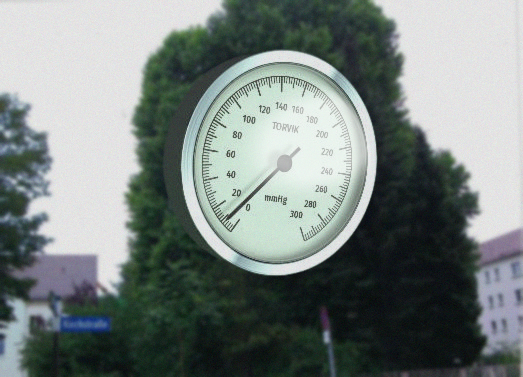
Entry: 10 mmHg
